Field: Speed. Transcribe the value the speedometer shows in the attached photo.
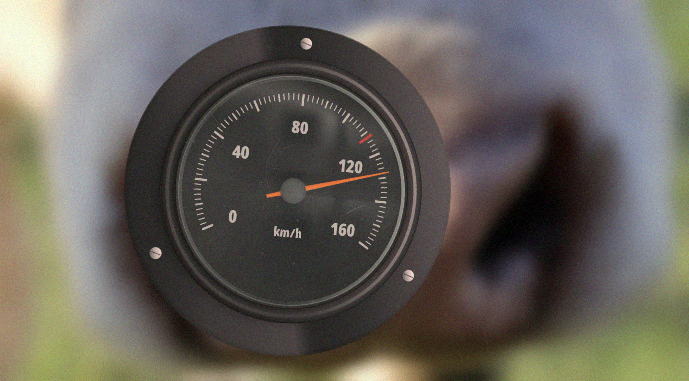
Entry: 128 km/h
